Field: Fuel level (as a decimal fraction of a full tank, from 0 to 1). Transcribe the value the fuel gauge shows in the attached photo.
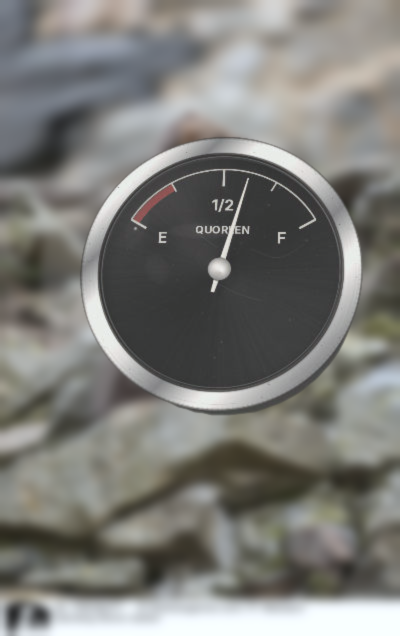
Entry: 0.625
